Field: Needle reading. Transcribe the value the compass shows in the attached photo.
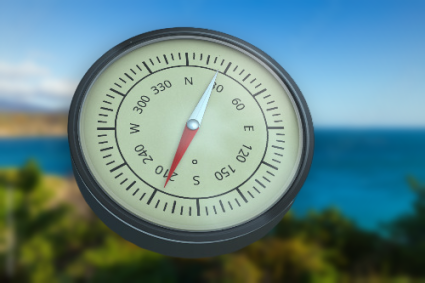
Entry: 205 °
